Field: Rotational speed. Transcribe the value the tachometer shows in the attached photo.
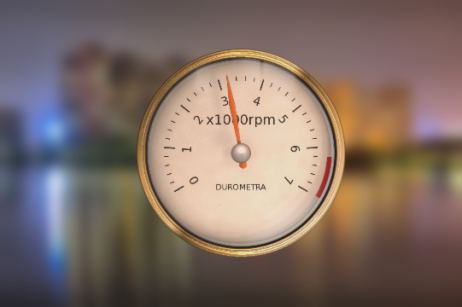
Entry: 3200 rpm
